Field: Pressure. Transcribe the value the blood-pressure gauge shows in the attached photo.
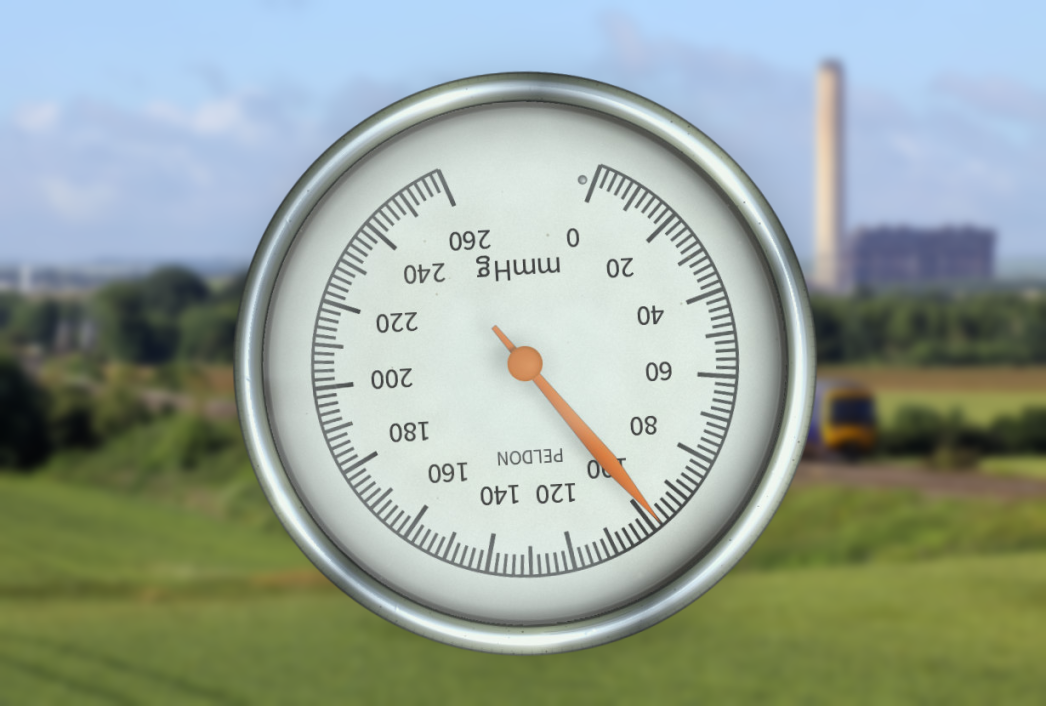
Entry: 98 mmHg
